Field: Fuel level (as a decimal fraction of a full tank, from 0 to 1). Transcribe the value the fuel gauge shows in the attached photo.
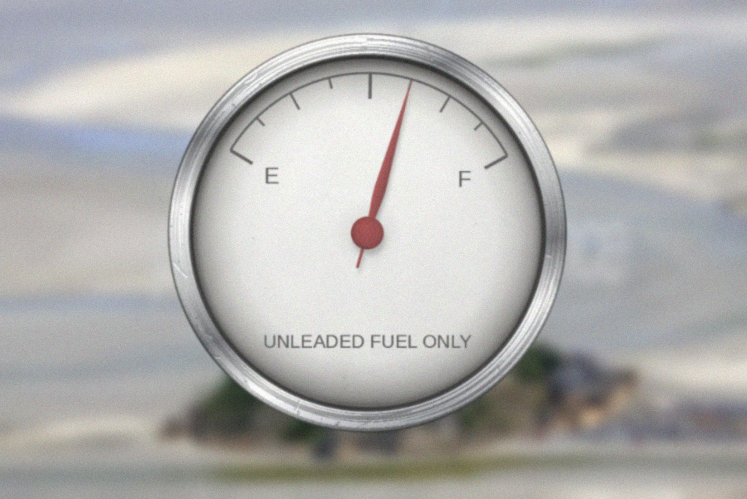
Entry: 0.625
